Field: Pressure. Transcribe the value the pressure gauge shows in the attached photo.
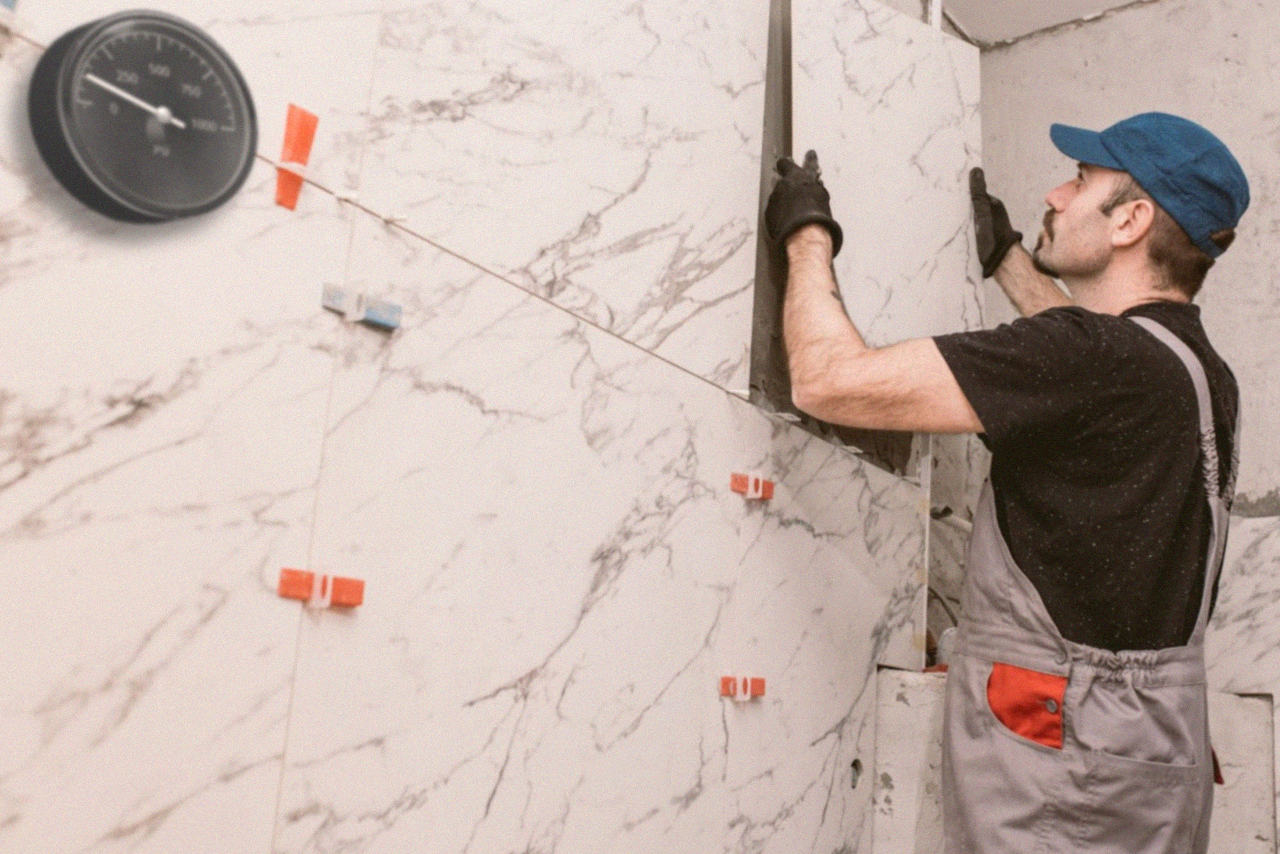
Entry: 100 psi
